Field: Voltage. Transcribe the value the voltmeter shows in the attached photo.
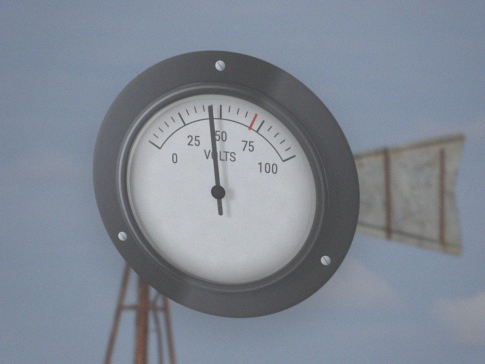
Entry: 45 V
